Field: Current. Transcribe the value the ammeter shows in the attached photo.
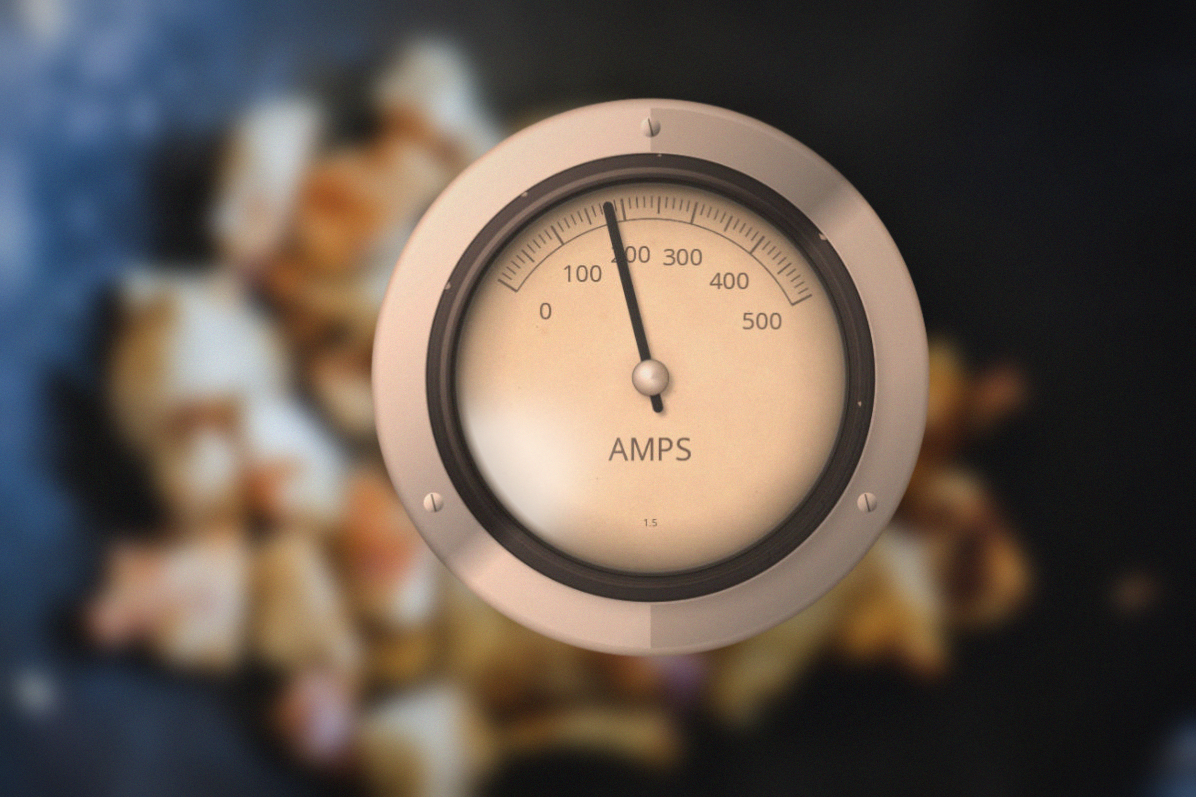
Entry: 180 A
